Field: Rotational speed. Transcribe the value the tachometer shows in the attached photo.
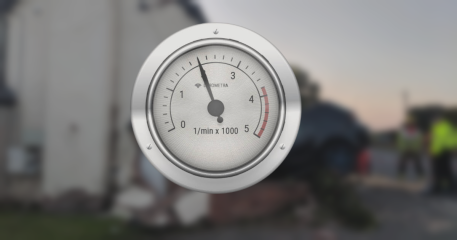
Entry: 2000 rpm
